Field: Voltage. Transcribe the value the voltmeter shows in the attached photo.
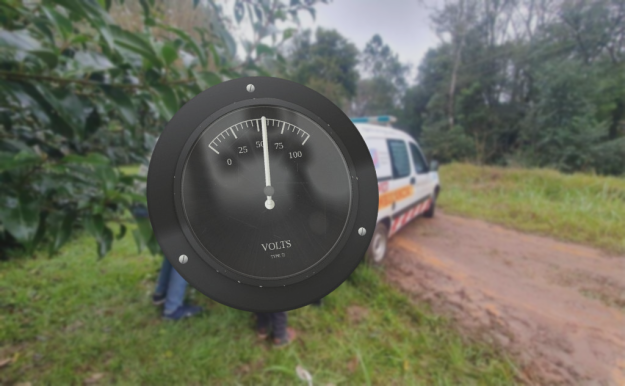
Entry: 55 V
